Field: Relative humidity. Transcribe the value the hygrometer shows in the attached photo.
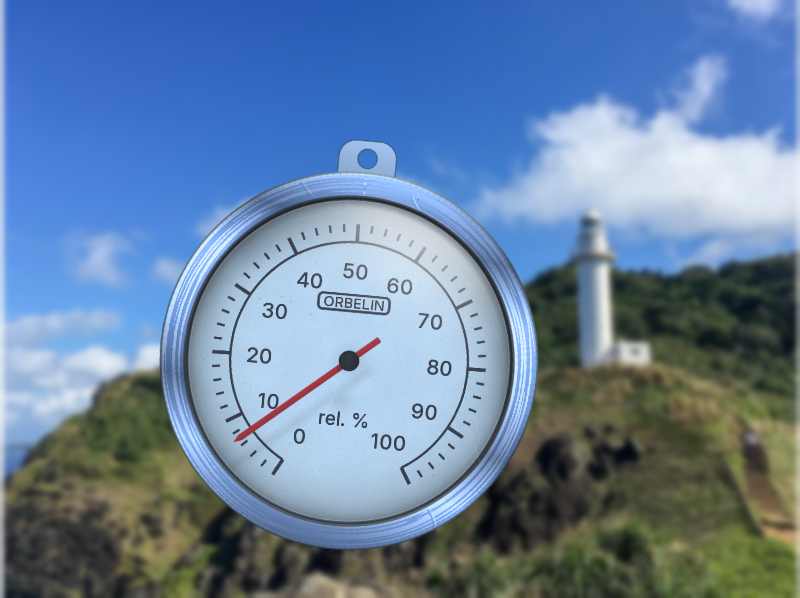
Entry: 7 %
